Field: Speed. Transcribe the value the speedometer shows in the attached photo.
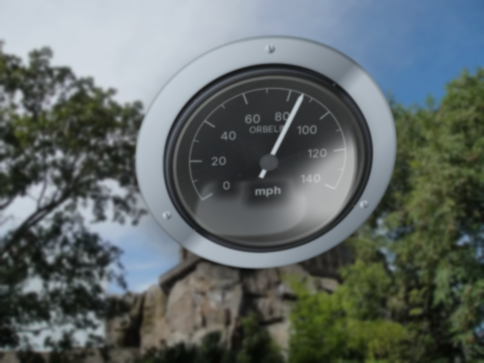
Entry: 85 mph
